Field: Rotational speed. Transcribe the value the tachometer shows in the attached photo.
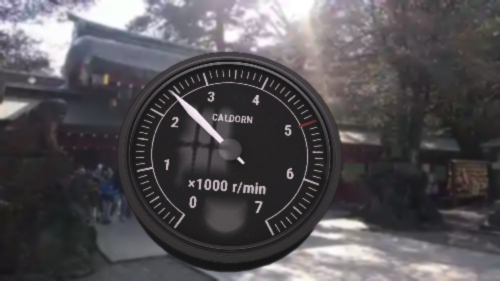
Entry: 2400 rpm
